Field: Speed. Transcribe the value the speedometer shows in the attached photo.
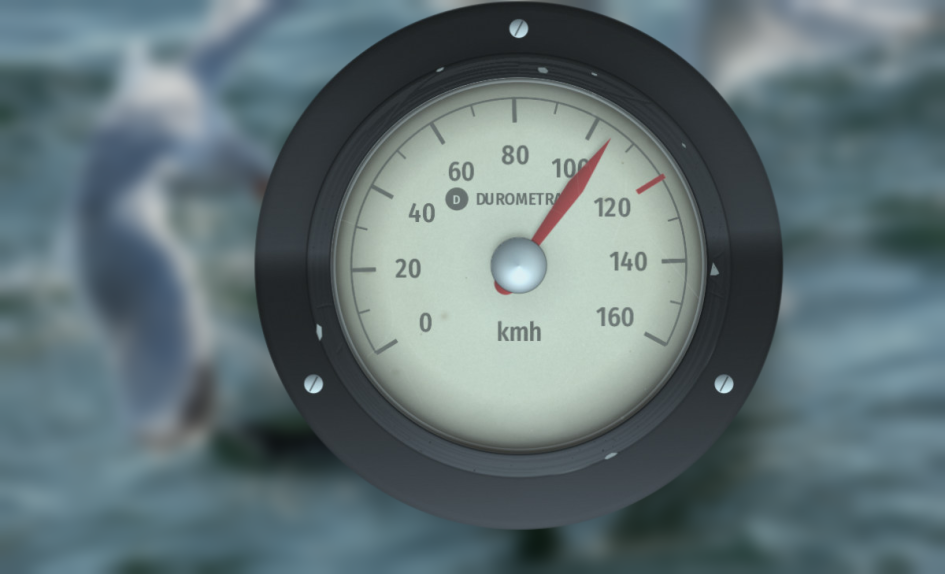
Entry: 105 km/h
